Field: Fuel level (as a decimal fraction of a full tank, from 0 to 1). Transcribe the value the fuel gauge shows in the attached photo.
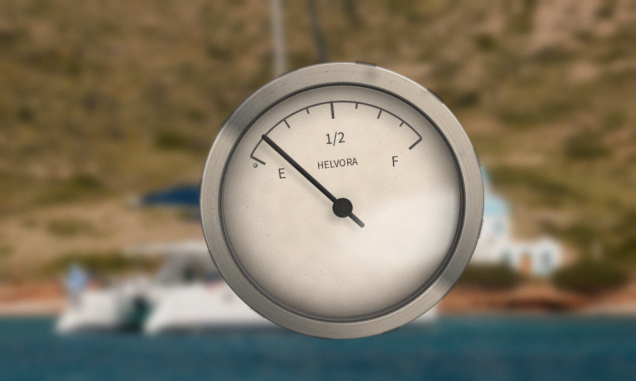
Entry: 0.125
